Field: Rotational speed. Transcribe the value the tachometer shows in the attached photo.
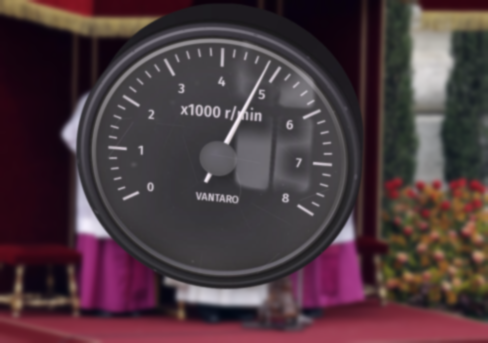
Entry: 4800 rpm
